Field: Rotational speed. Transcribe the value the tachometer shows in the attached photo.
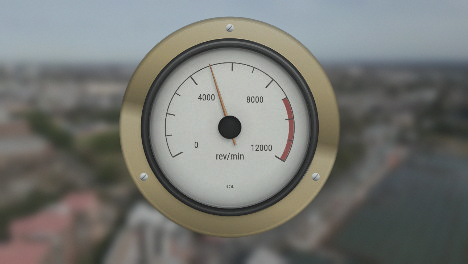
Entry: 5000 rpm
